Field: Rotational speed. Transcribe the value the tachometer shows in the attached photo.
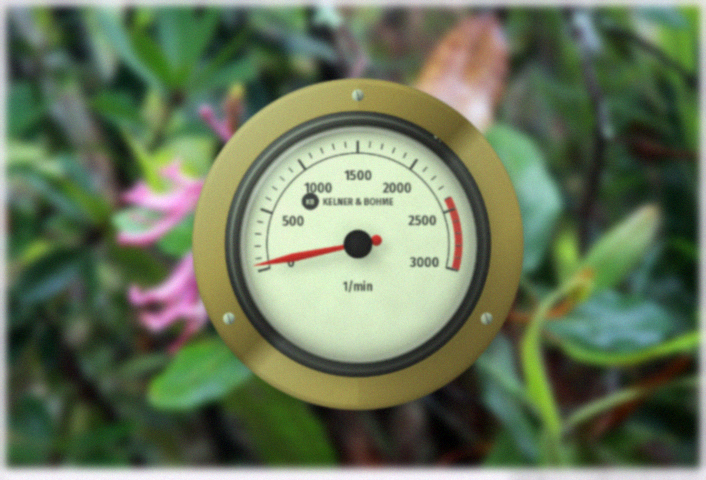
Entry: 50 rpm
